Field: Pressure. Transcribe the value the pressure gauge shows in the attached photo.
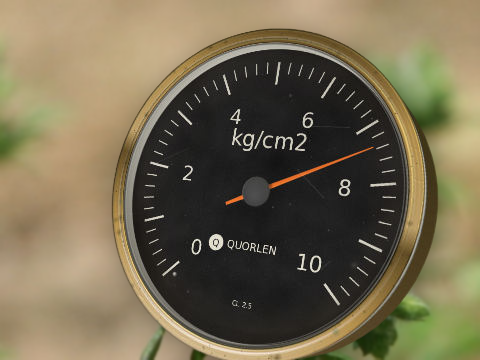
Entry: 7.4 kg/cm²
